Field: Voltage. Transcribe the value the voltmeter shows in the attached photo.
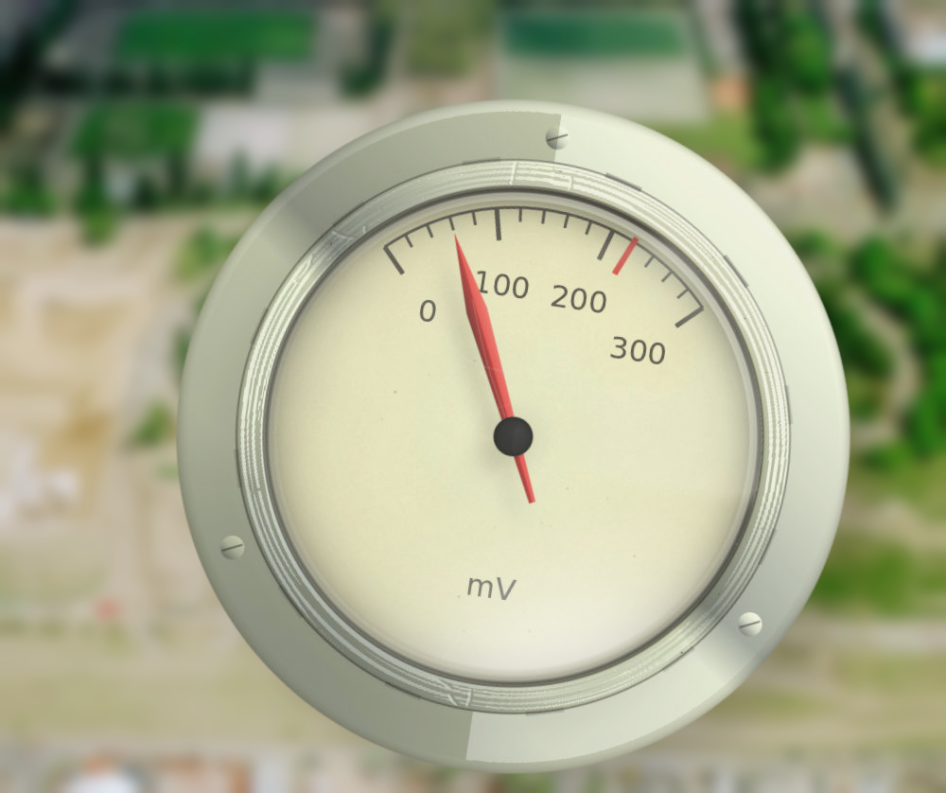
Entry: 60 mV
